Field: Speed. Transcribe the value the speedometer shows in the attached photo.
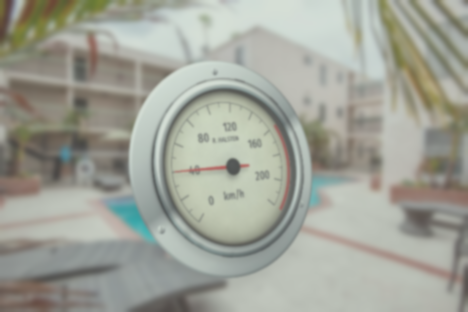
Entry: 40 km/h
